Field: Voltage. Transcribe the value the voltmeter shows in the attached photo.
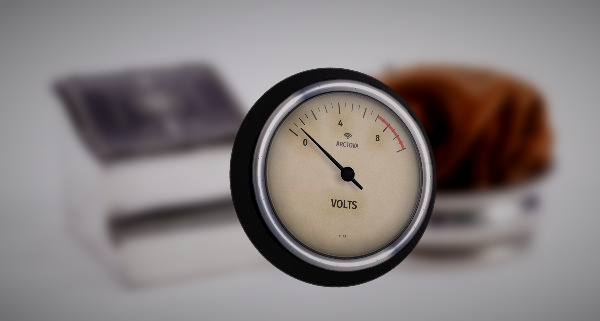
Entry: 0.5 V
